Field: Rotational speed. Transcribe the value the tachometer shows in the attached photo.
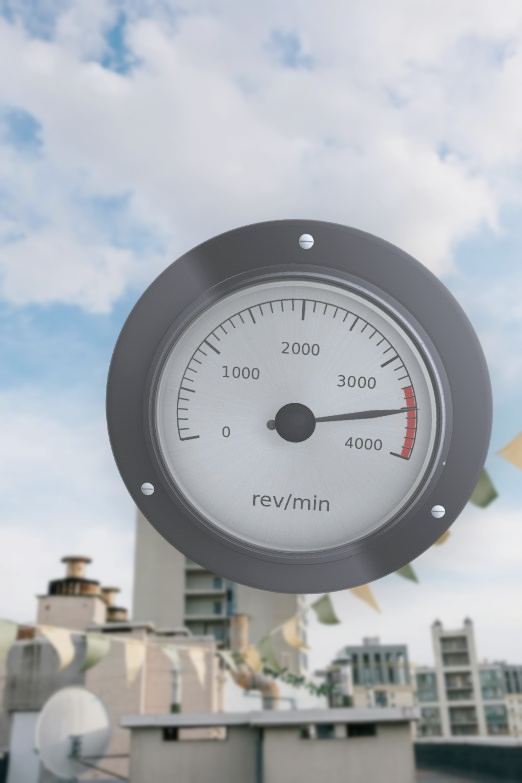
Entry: 3500 rpm
